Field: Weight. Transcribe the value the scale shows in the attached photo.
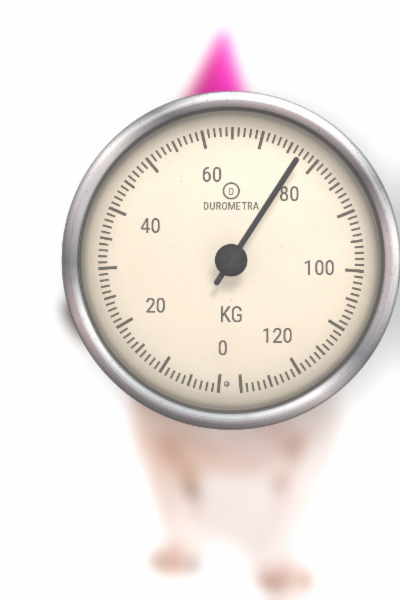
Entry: 77 kg
